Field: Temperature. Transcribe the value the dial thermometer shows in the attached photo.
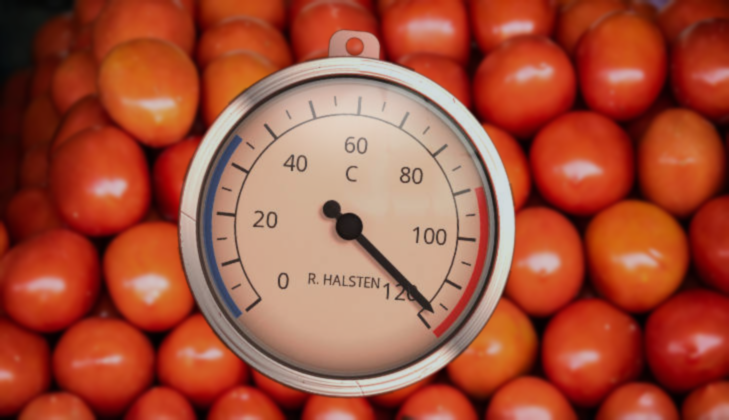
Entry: 117.5 °C
